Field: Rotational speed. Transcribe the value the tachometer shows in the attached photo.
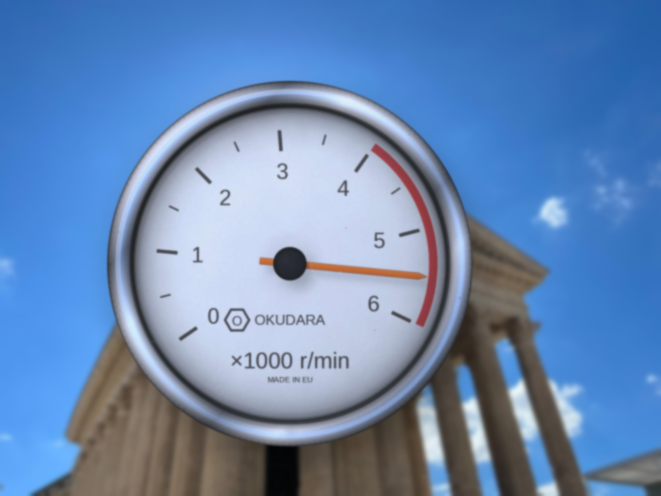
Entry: 5500 rpm
